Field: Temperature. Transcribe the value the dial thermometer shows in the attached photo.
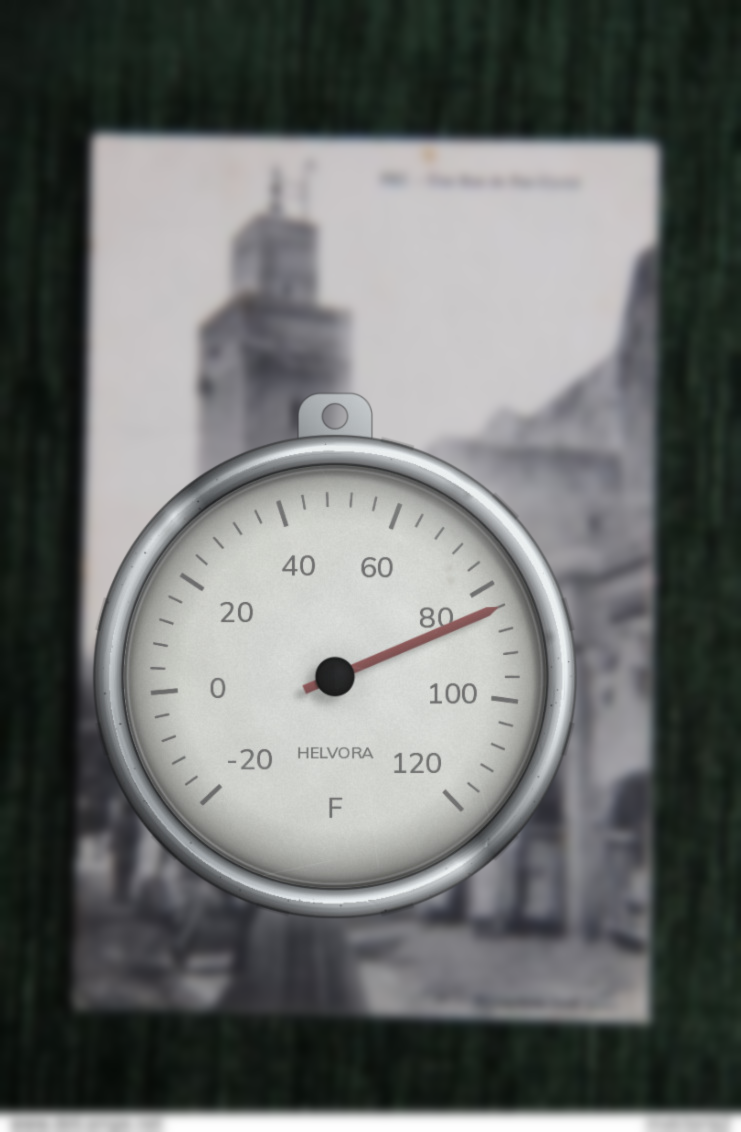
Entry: 84 °F
